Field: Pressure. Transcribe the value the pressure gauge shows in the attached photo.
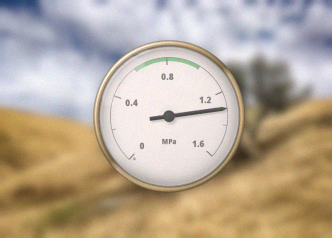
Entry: 1.3 MPa
